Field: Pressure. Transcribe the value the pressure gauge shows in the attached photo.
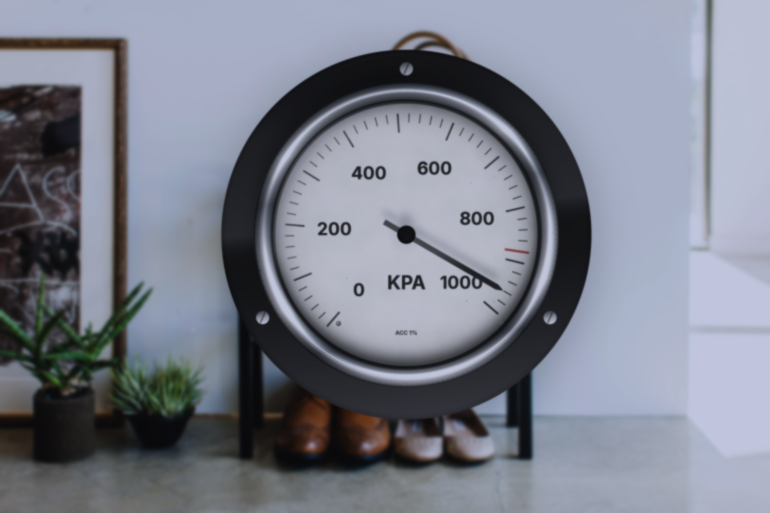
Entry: 960 kPa
